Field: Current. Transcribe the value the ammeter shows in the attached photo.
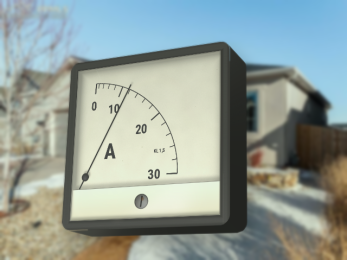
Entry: 12 A
